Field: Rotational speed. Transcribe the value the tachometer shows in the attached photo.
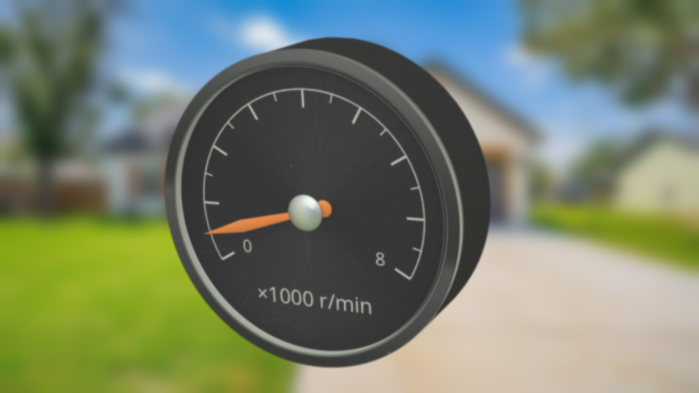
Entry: 500 rpm
